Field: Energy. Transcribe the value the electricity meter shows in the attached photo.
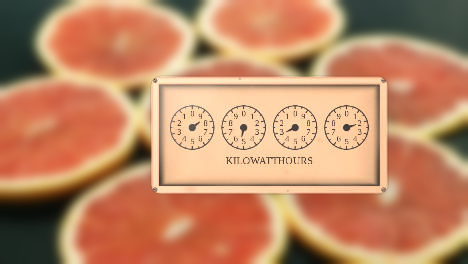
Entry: 8532 kWh
